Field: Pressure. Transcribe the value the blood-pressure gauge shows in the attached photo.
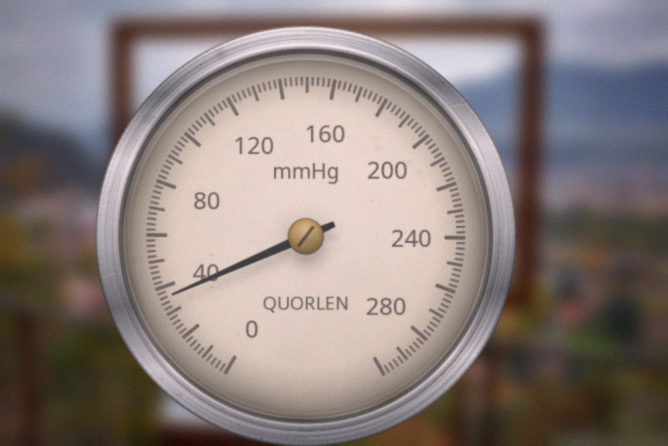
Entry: 36 mmHg
